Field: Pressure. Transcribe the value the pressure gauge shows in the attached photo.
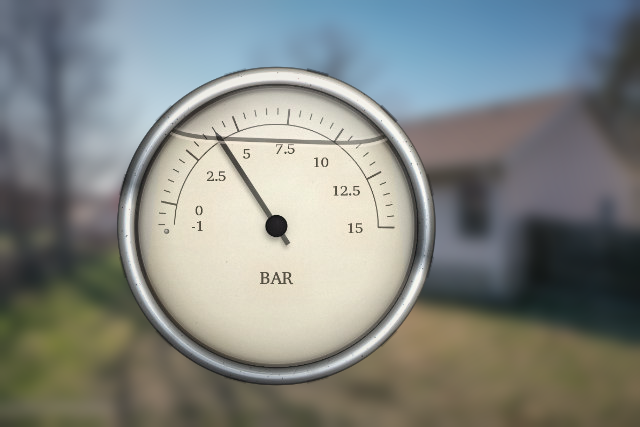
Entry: 4 bar
